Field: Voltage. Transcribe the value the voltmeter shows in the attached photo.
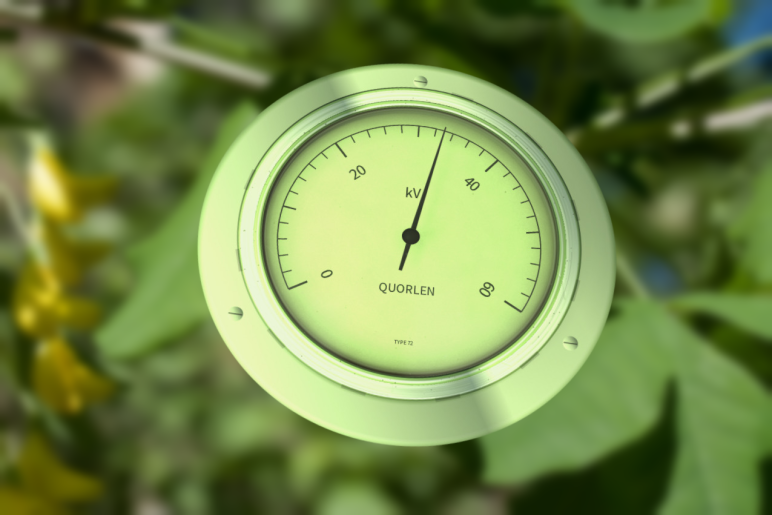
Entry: 33 kV
